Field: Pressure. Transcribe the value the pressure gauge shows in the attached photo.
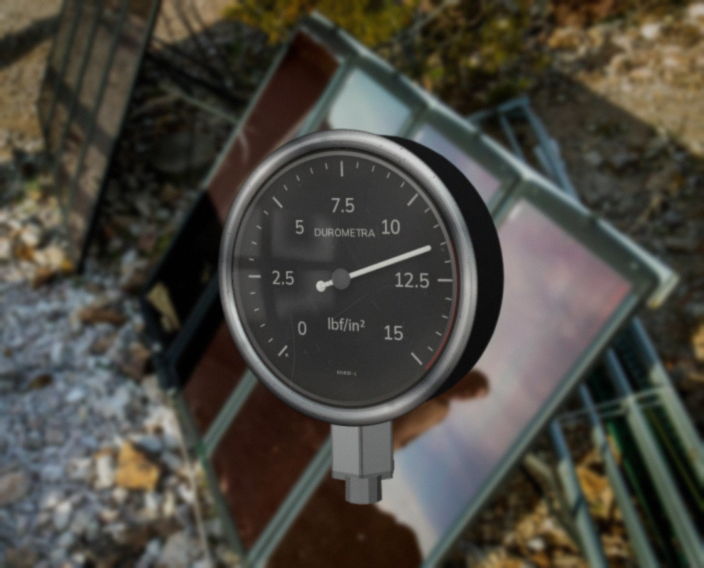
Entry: 11.5 psi
